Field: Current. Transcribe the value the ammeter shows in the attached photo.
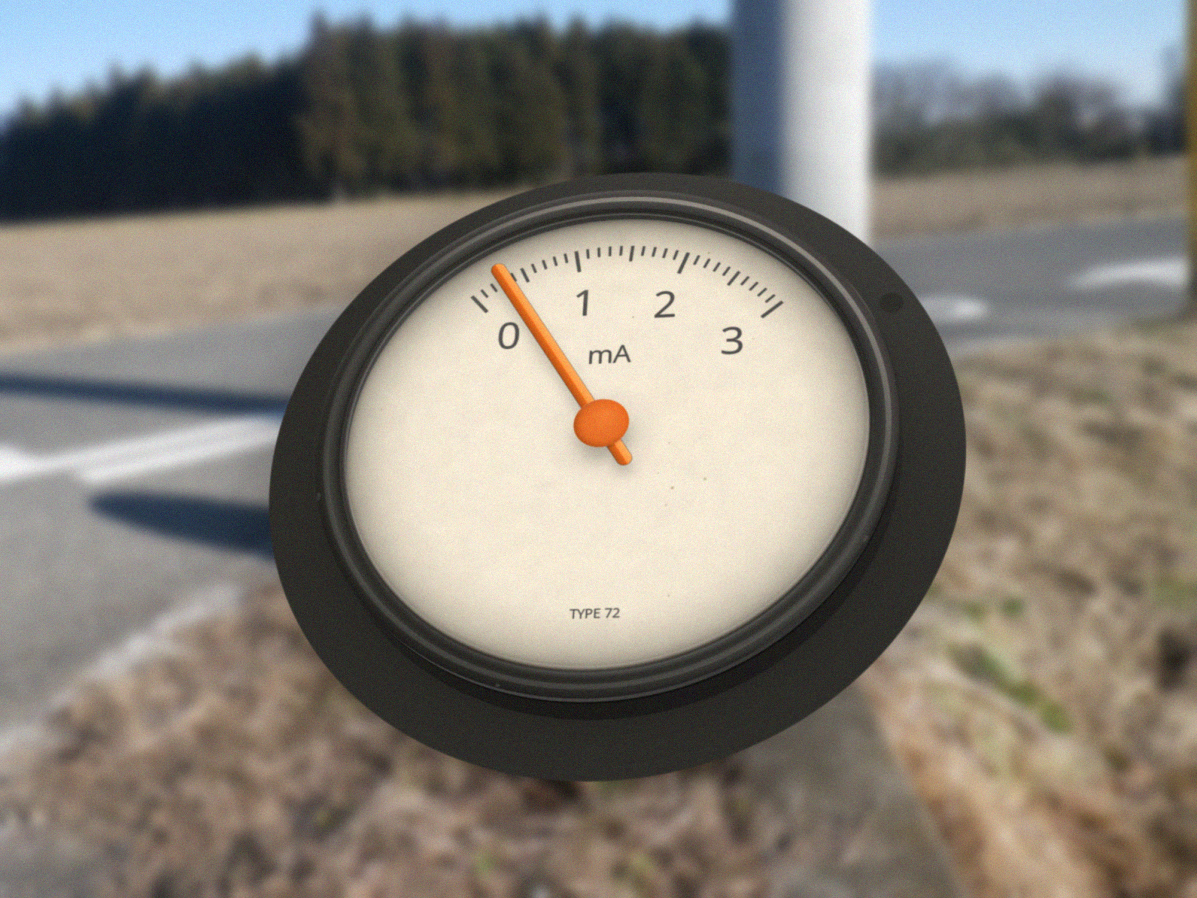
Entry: 0.3 mA
